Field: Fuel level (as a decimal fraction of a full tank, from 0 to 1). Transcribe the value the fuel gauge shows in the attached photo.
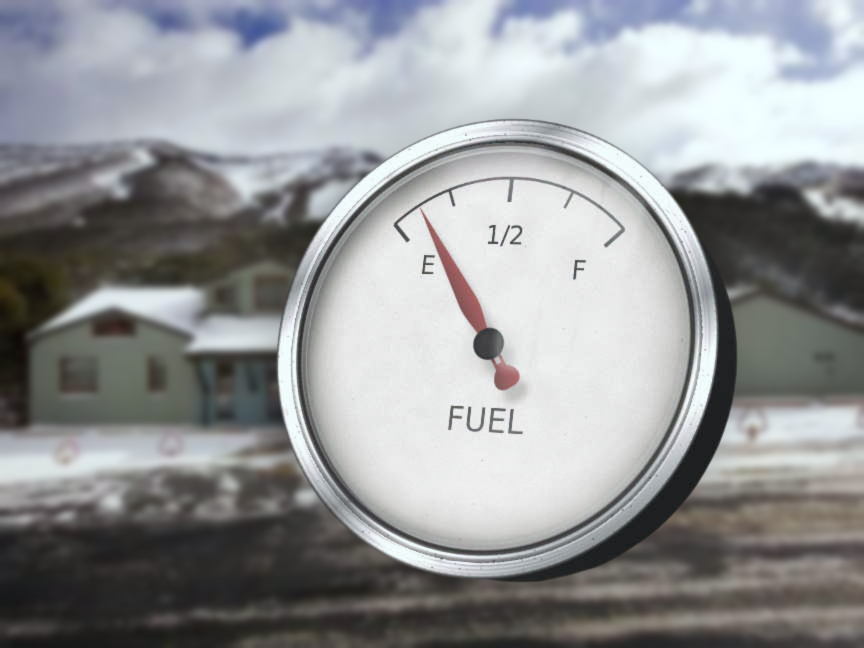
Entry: 0.125
